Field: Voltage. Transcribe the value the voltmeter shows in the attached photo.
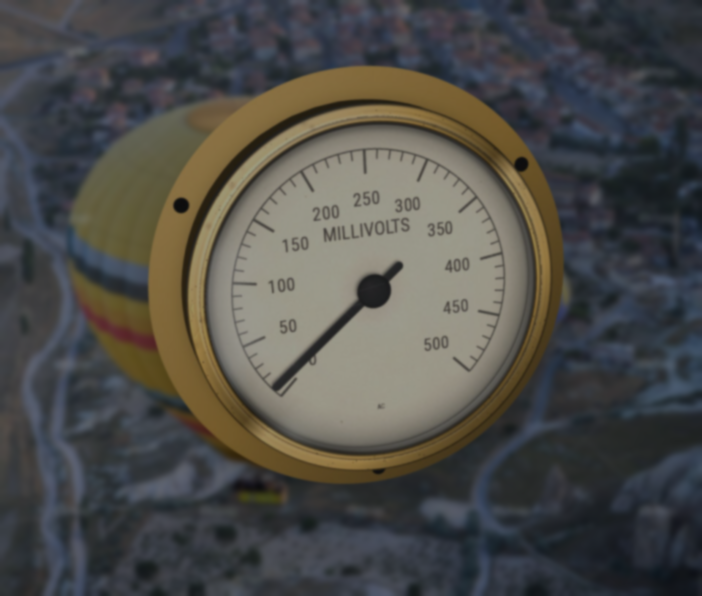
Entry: 10 mV
